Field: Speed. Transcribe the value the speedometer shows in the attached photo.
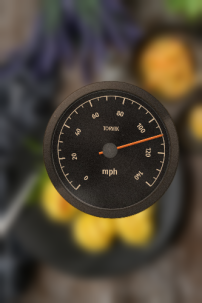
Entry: 110 mph
